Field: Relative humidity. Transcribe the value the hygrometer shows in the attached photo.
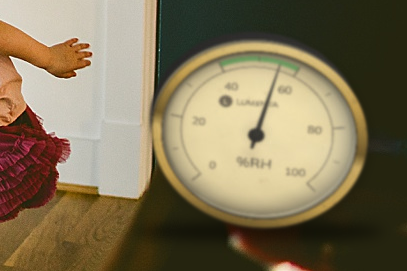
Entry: 55 %
